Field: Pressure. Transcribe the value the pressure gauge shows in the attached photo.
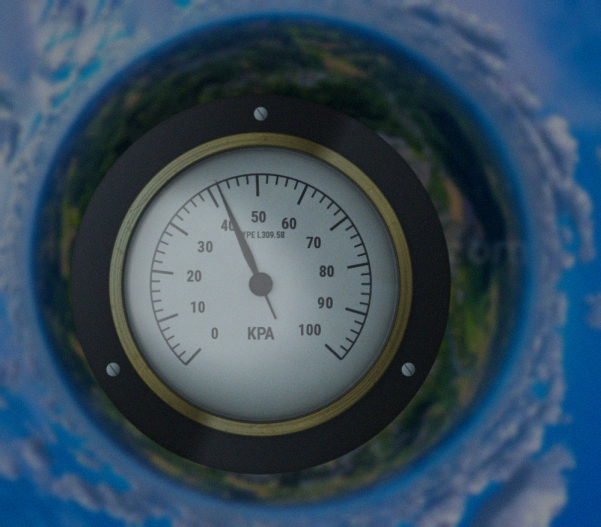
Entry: 42 kPa
